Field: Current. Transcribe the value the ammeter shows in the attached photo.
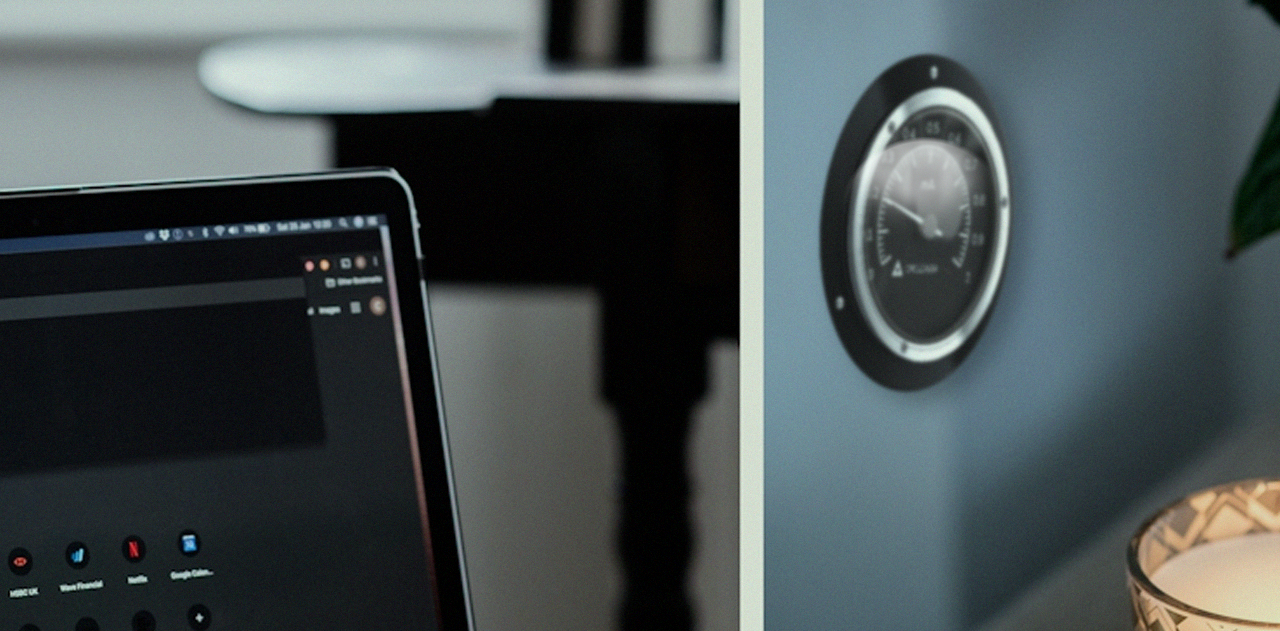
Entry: 0.2 mA
